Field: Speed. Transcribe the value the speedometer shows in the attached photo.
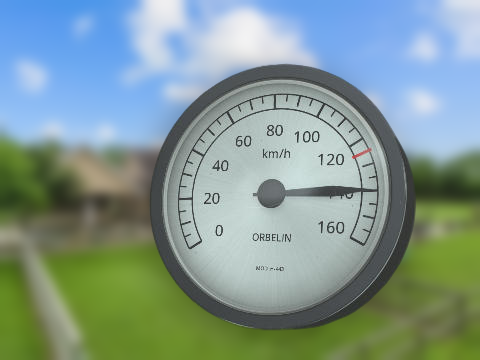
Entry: 140 km/h
